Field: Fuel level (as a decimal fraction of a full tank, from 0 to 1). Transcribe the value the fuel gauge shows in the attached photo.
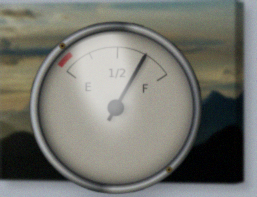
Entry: 0.75
